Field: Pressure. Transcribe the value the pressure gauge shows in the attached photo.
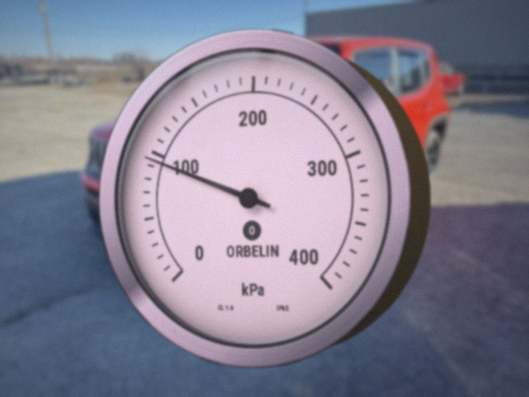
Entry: 95 kPa
